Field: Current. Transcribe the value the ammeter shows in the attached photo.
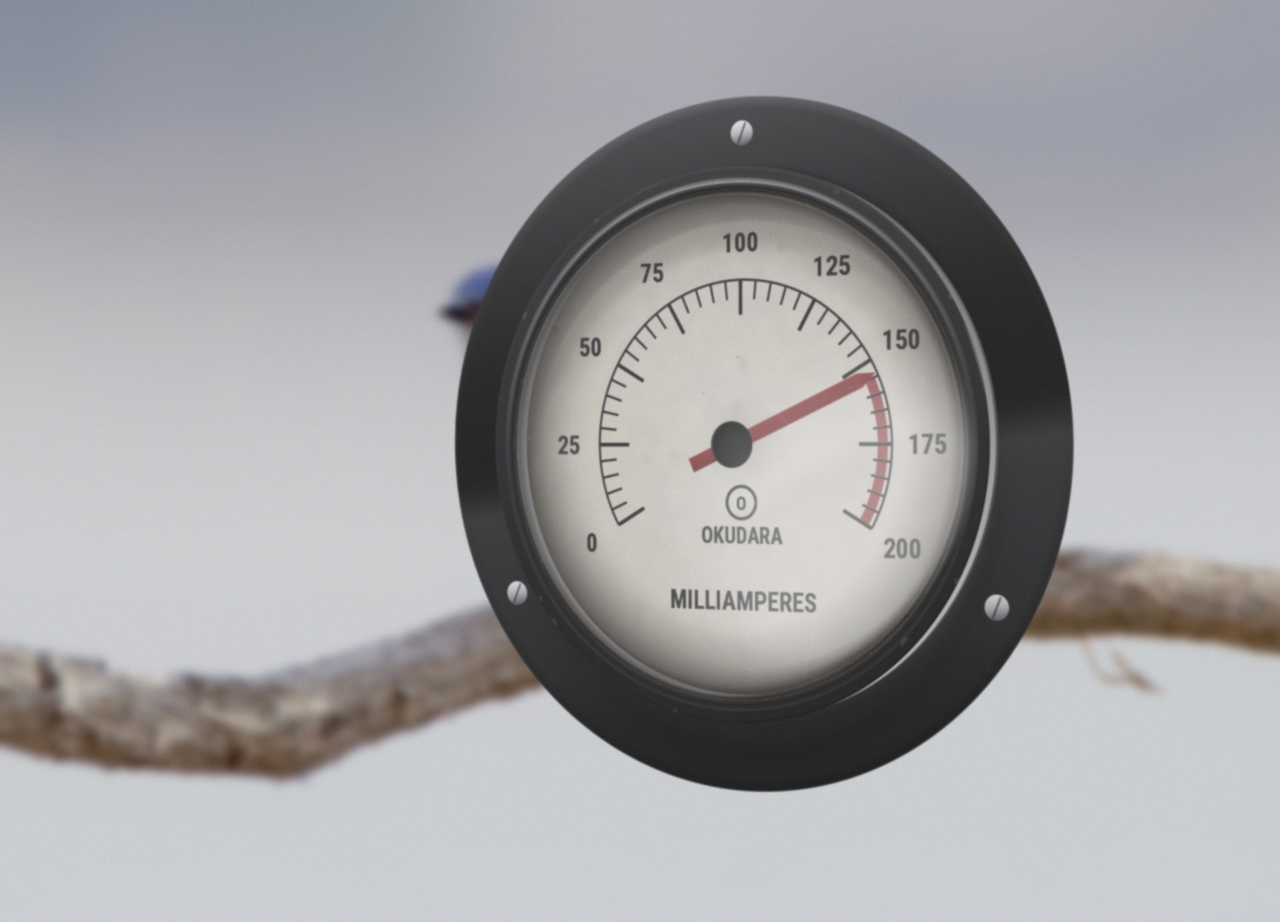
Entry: 155 mA
